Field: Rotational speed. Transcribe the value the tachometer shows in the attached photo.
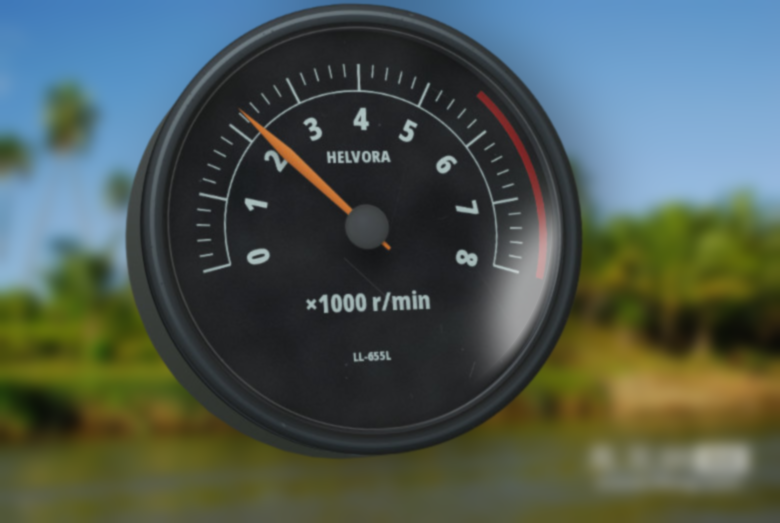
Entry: 2200 rpm
